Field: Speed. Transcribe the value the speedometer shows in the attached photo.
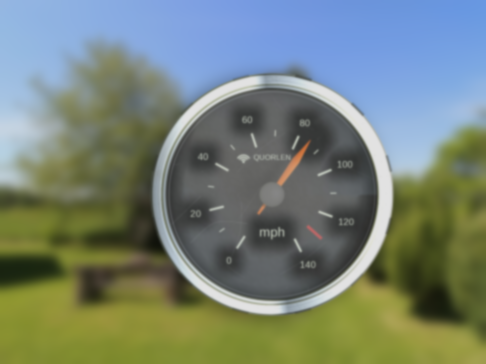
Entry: 85 mph
